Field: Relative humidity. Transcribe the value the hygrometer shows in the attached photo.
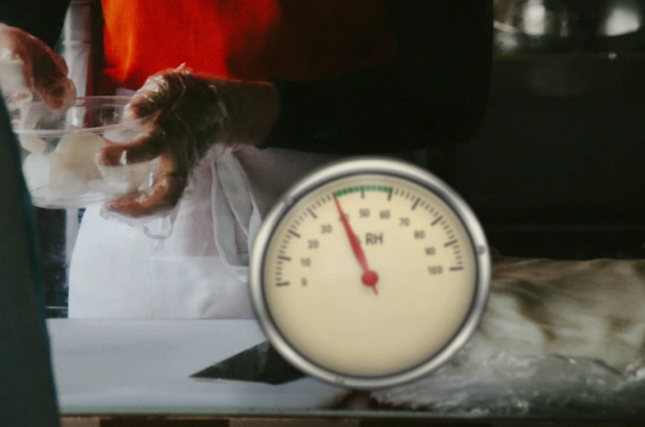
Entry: 40 %
